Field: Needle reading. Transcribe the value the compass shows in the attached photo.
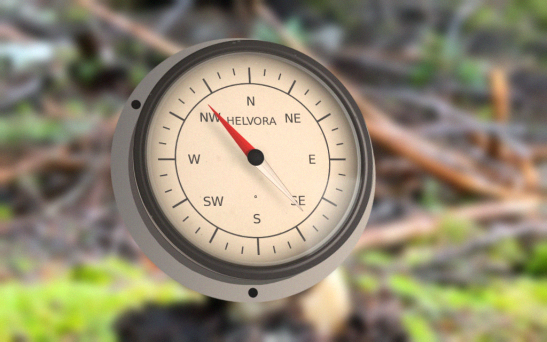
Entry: 320 °
